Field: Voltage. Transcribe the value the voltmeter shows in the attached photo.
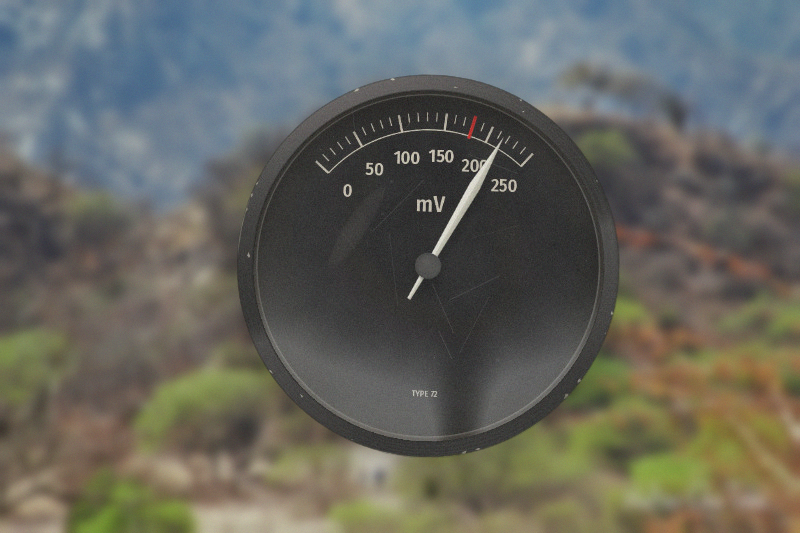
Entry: 215 mV
